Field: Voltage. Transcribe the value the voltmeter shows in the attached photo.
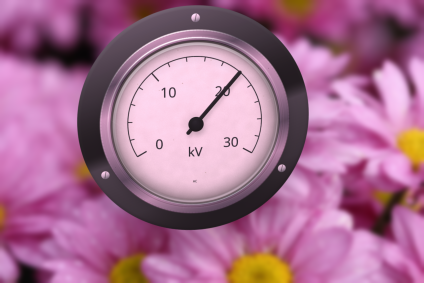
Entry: 20 kV
